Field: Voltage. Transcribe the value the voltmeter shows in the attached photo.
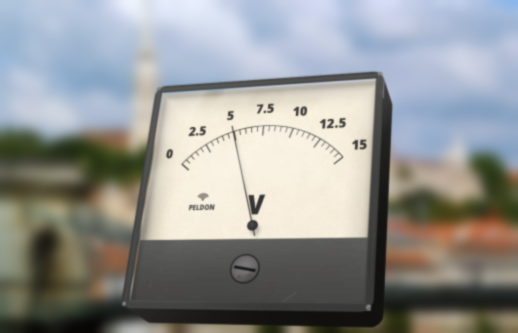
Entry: 5 V
